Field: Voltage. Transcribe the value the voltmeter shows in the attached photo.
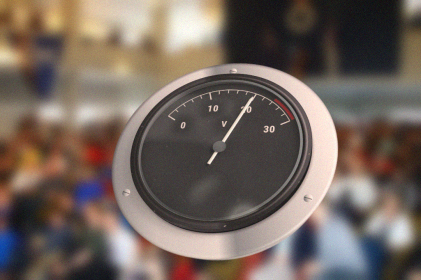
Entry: 20 V
